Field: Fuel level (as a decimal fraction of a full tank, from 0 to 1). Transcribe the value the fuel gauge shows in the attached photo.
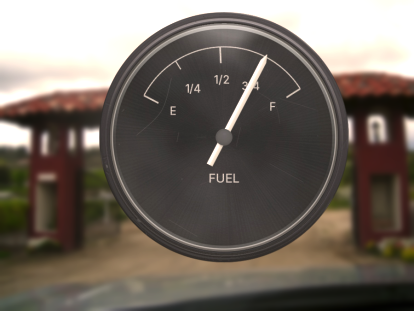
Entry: 0.75
